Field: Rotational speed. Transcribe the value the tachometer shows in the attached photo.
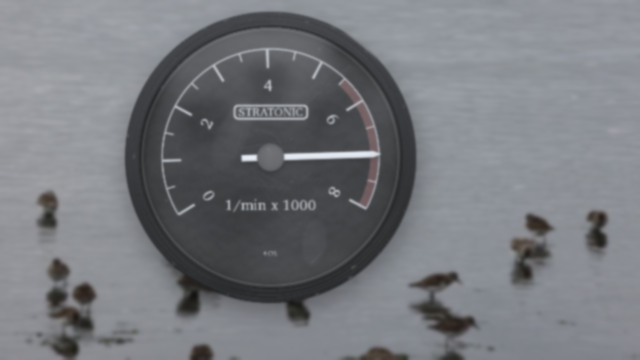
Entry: 7000 rpm
